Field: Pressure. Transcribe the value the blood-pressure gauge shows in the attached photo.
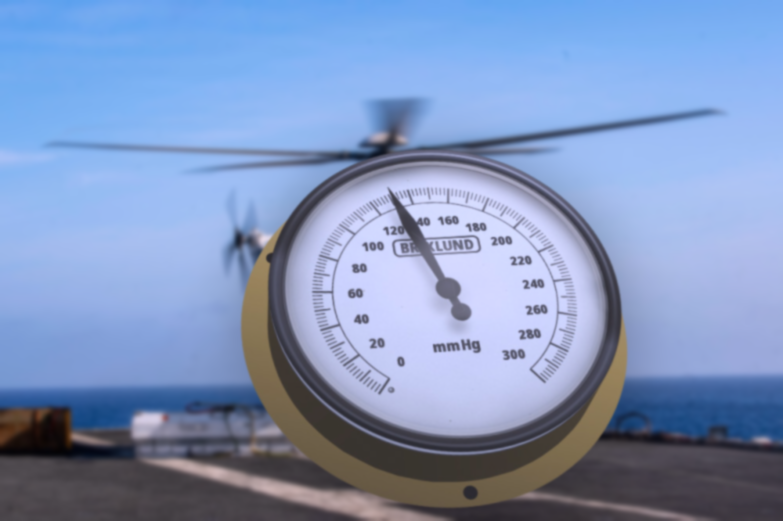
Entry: 130 mmHg
